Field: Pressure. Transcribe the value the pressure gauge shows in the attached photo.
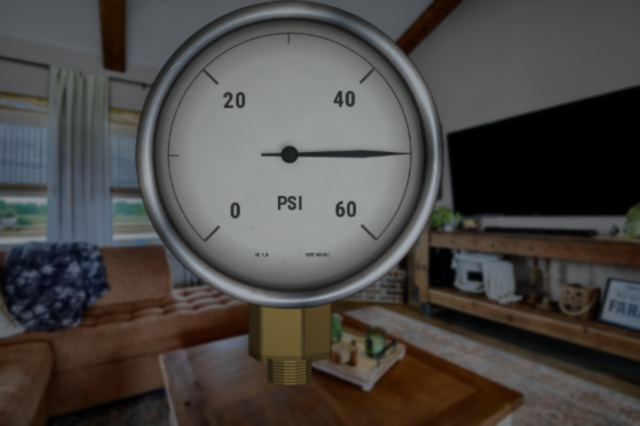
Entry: 50 psi
